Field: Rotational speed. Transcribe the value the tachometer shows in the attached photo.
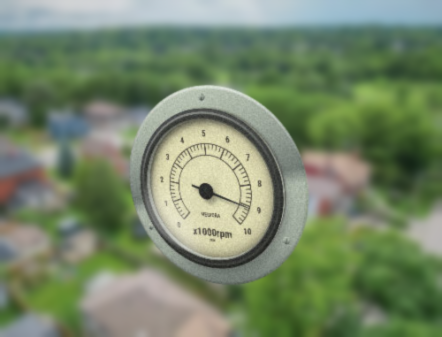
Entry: 9000 rpm
